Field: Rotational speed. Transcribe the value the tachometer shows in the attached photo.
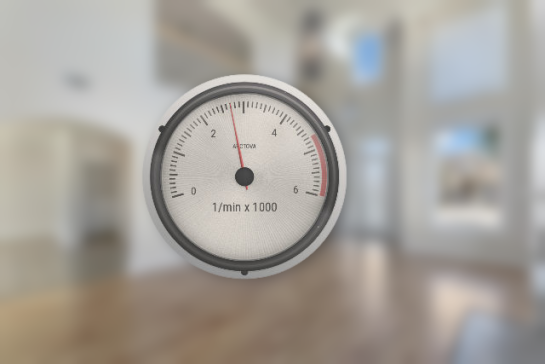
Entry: 2700 rpm
